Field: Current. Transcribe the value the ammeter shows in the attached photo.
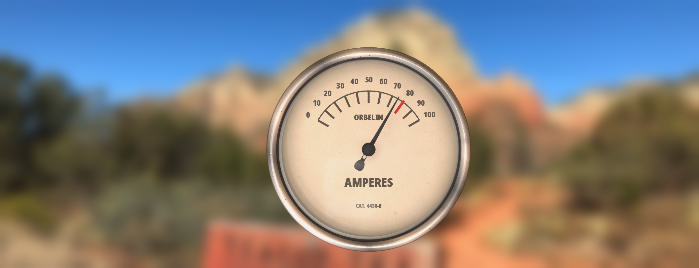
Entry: 75 A
